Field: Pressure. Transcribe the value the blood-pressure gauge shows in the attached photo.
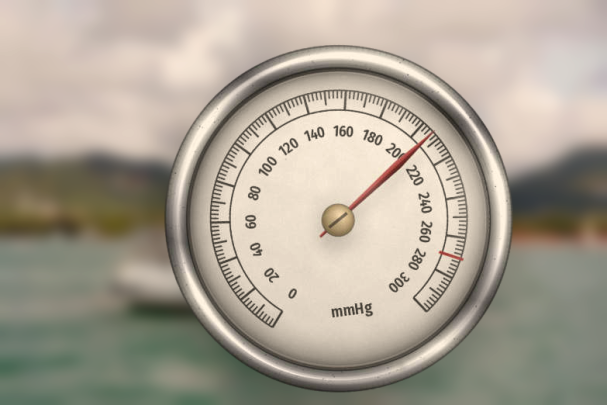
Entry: 206 mmHg
